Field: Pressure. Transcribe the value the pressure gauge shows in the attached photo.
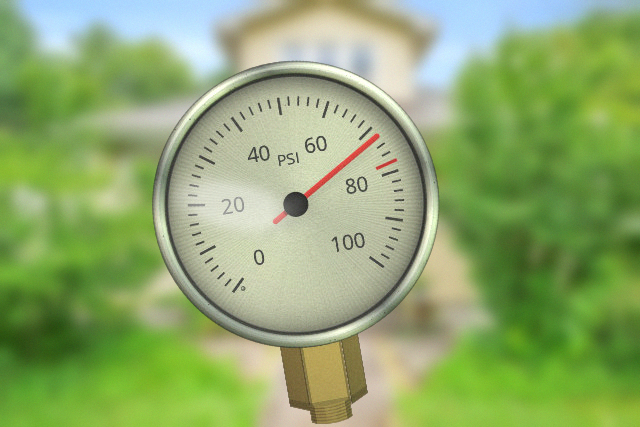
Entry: 72 psi
